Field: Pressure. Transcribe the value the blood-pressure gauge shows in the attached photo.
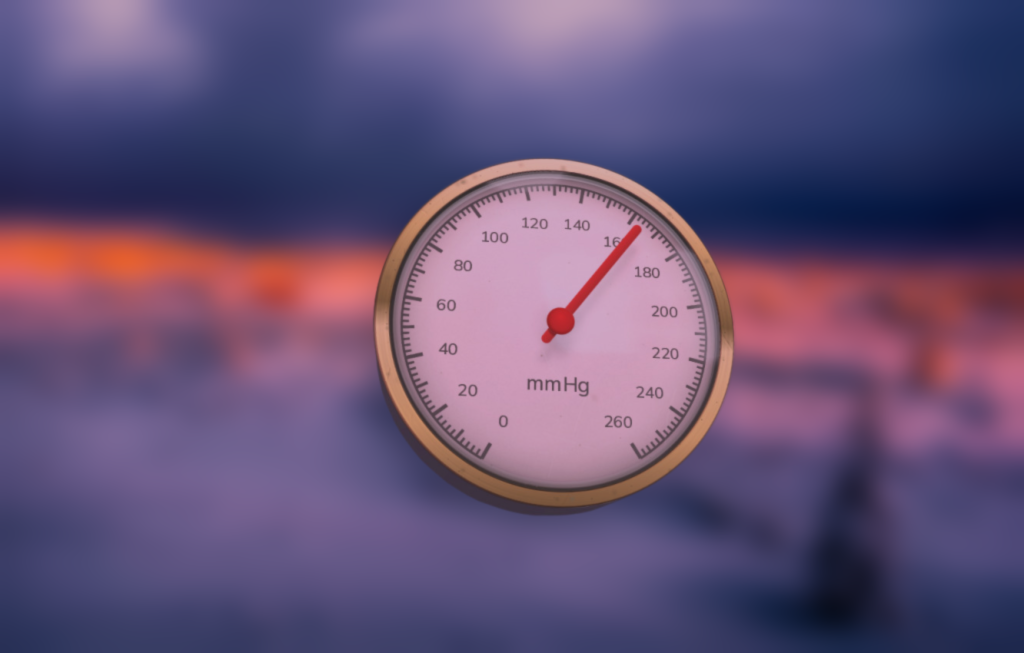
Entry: 164 mmHg
